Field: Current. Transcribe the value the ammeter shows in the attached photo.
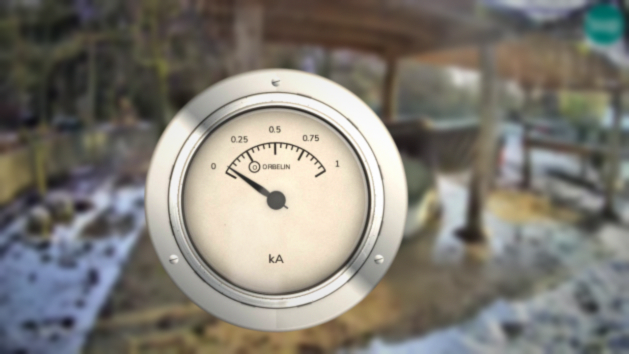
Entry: 0.05 kA
